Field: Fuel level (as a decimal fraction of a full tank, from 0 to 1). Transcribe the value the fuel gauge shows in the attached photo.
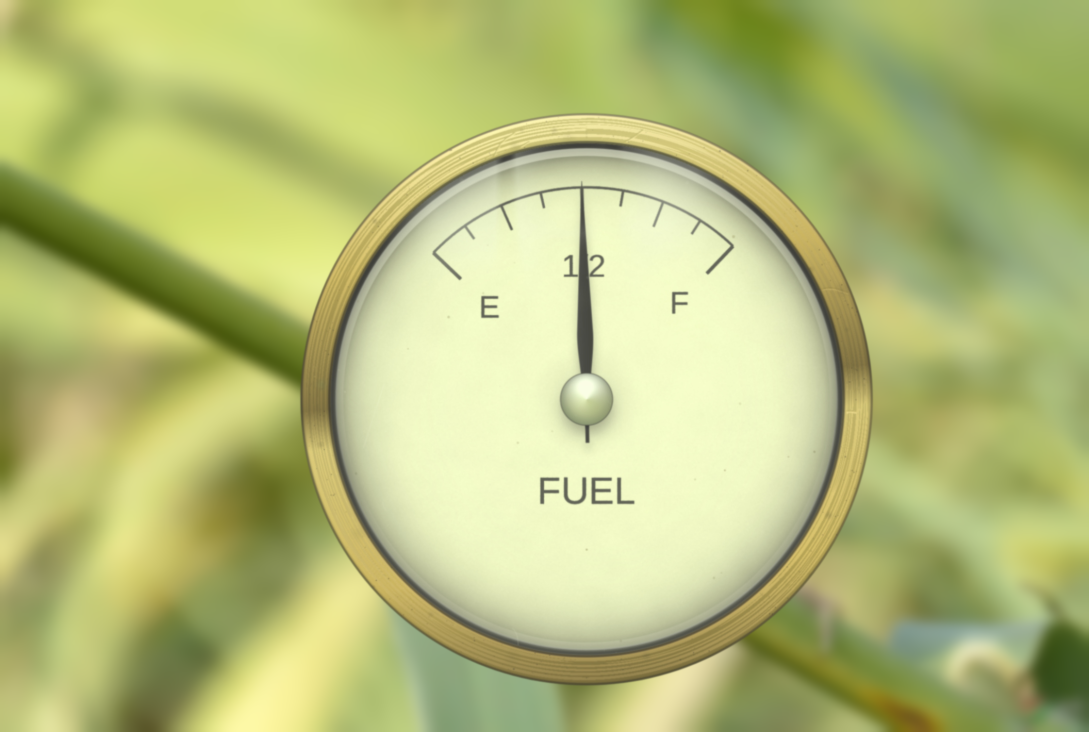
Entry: 0.5
